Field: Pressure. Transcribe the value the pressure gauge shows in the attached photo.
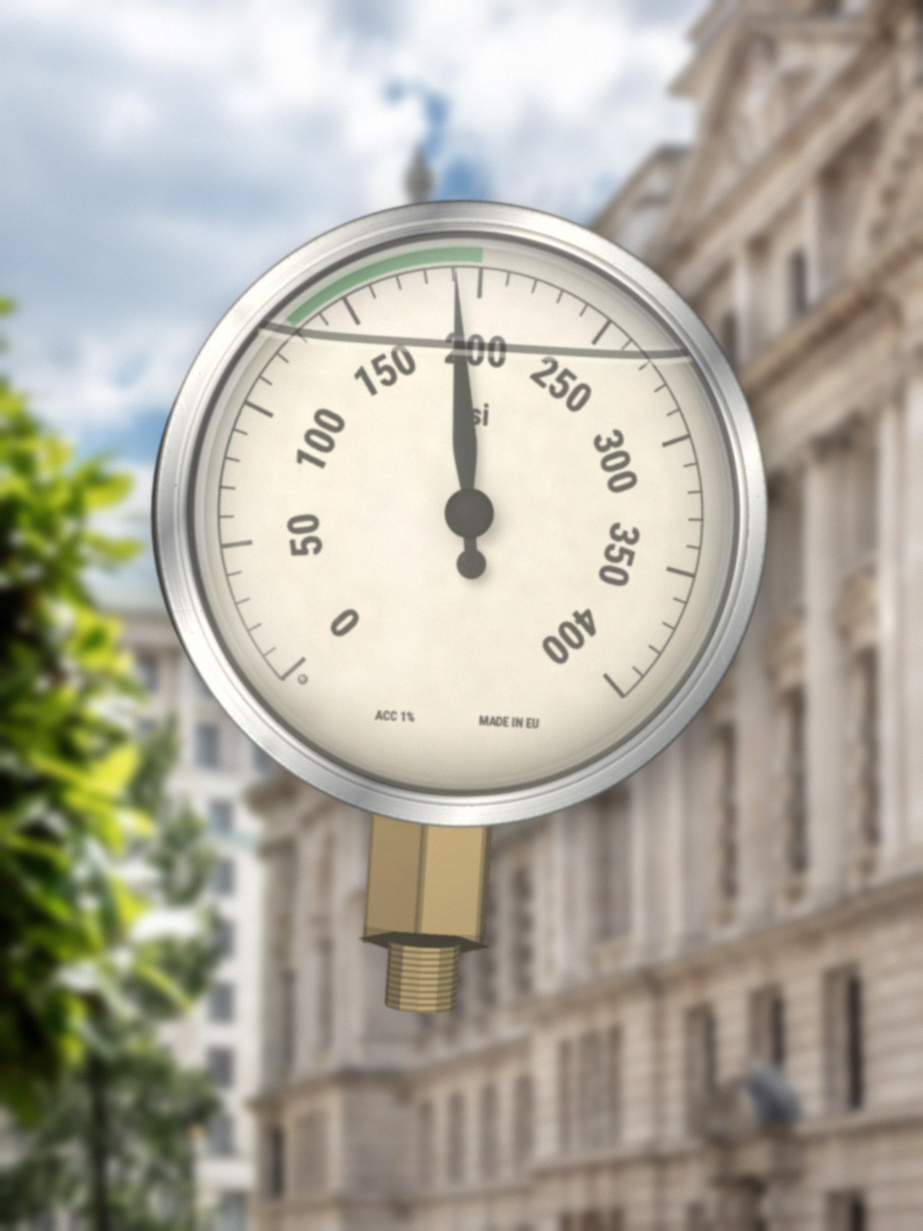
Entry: 190 psi
